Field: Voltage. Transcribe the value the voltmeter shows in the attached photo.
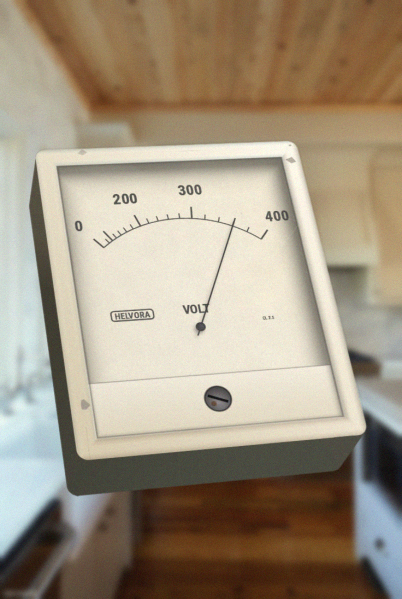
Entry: 360 V
